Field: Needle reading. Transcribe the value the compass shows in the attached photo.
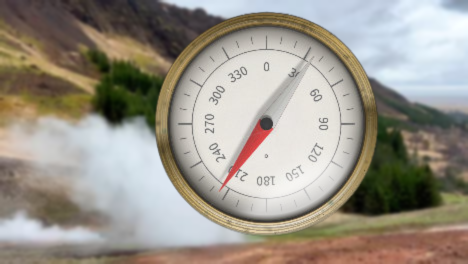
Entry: 215 °
